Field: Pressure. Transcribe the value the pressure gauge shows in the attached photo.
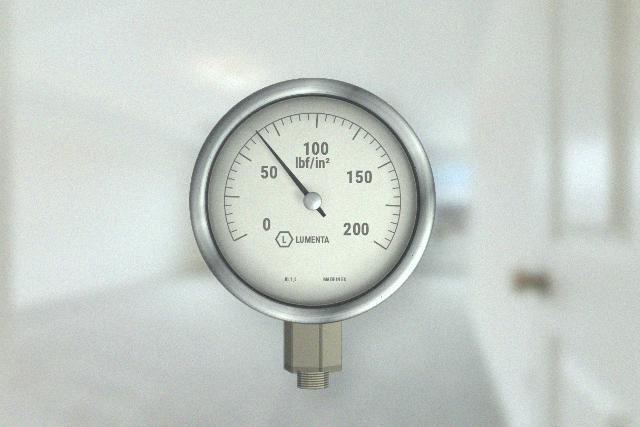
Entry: 65 psi
